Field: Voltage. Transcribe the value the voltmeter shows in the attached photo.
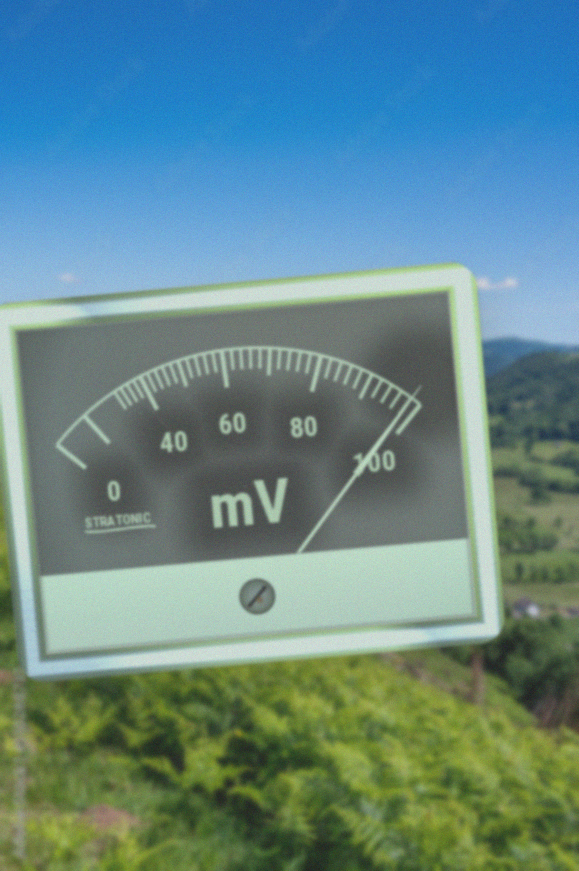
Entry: 98 mV
